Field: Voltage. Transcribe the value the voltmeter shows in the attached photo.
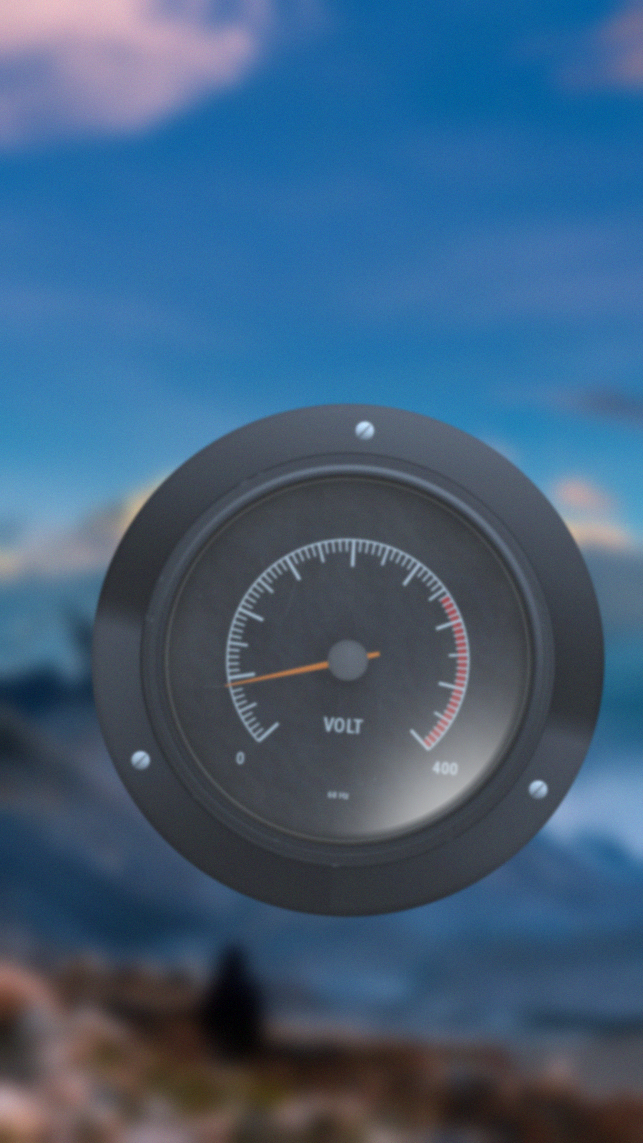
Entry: 45 V
